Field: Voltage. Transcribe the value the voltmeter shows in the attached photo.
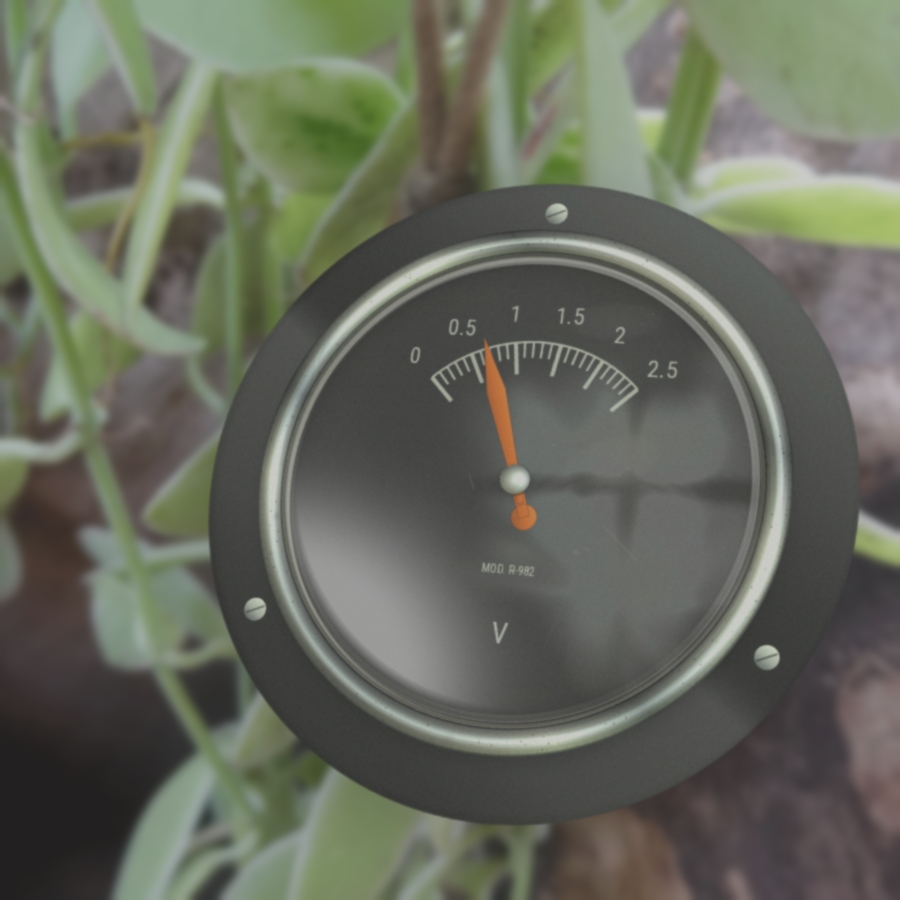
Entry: 0.7 V
